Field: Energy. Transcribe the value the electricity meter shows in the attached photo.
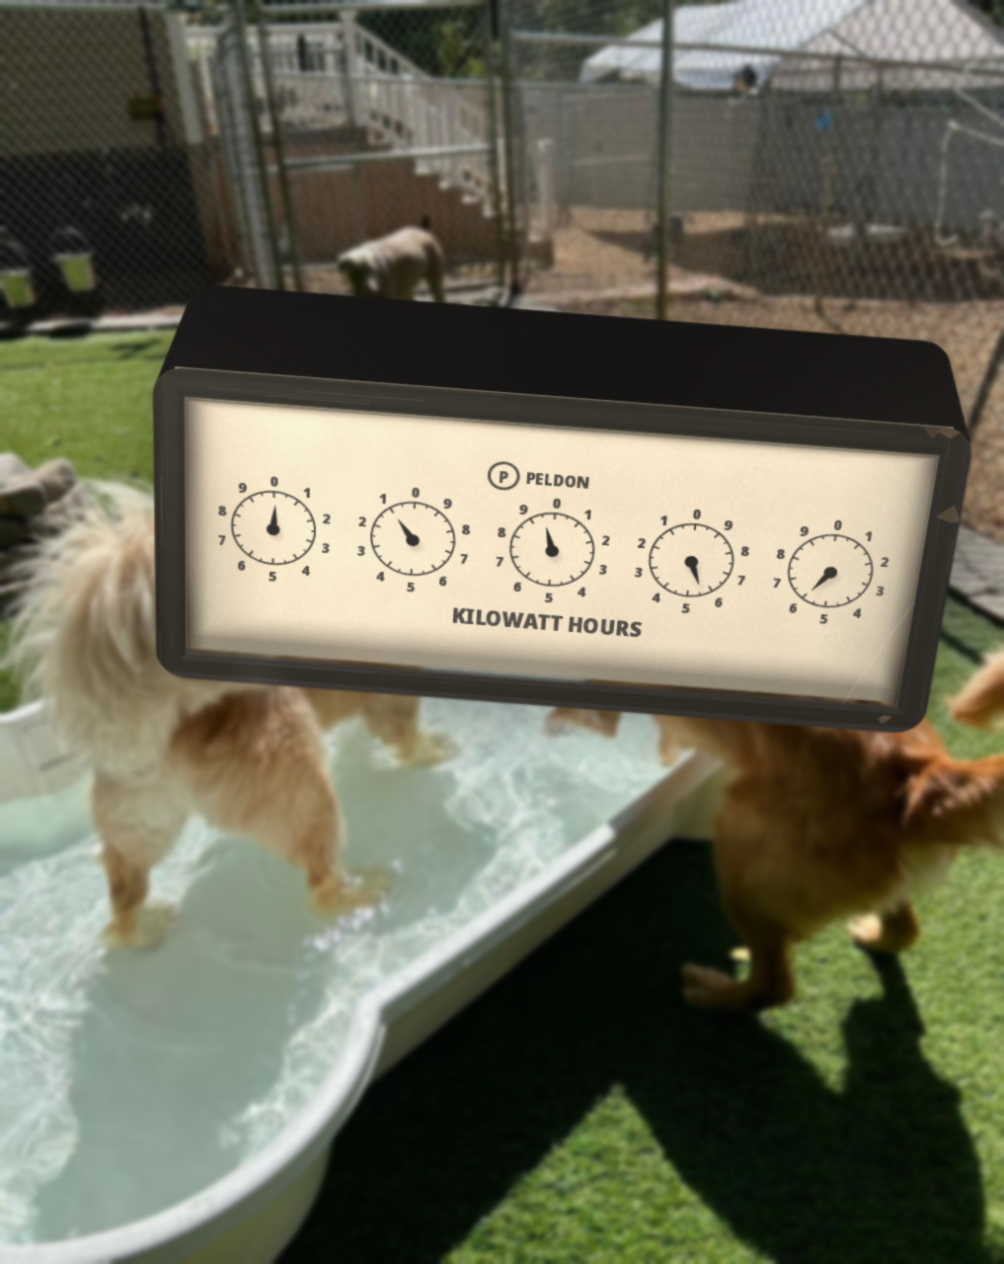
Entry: 956 kWh
